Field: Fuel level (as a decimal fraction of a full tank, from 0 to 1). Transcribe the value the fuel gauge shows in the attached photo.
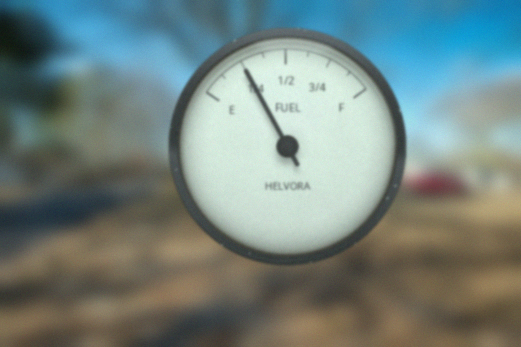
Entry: 0.25
